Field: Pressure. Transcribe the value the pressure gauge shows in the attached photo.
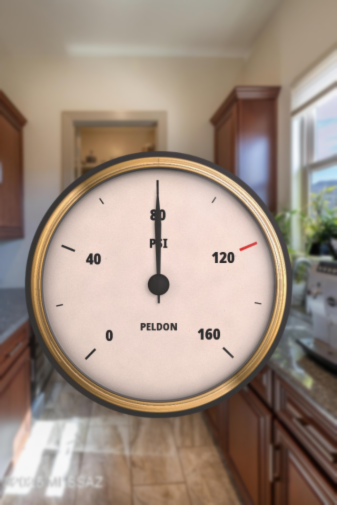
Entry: 80 psi
